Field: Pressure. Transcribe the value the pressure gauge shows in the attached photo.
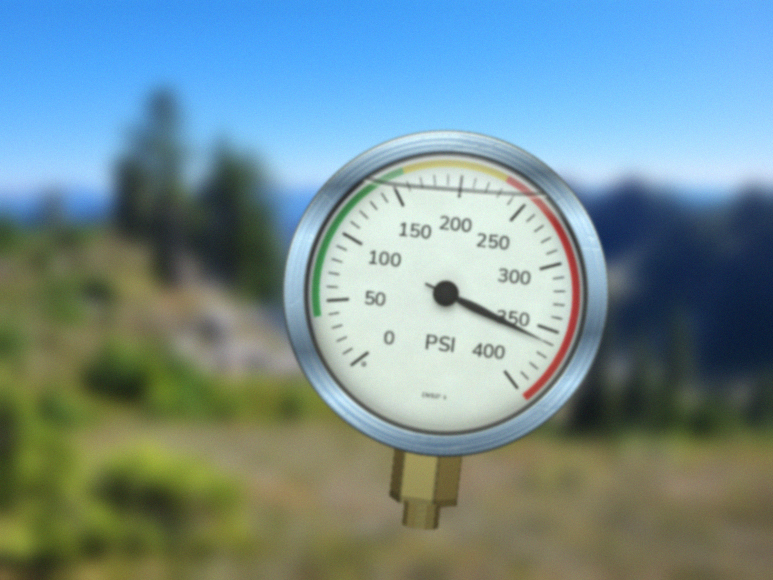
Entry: 360 psi
